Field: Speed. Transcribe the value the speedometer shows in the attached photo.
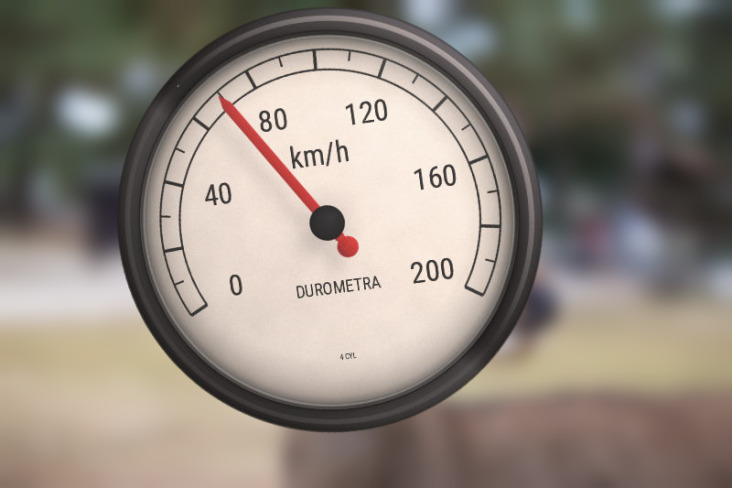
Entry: 70 km/h
